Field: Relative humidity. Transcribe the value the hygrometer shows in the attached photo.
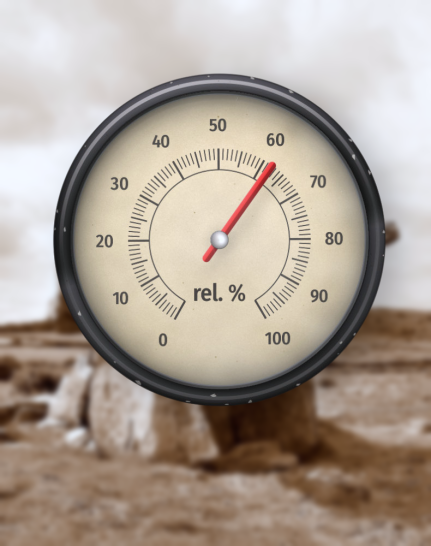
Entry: 62 %
